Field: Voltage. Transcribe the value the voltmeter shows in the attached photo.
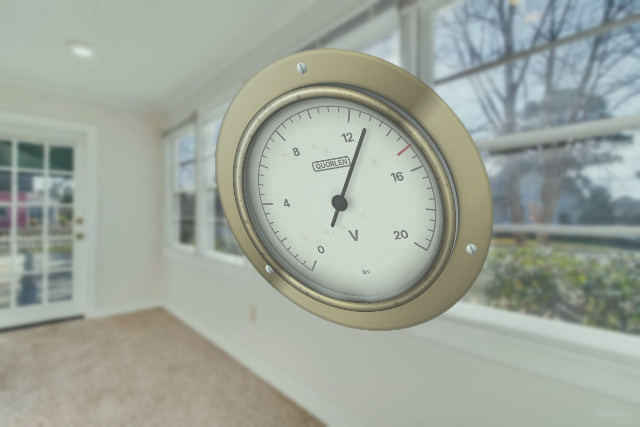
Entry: 13 V
